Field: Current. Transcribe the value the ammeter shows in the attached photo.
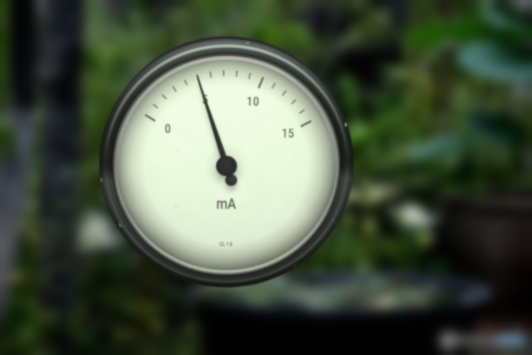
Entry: 5 mA
